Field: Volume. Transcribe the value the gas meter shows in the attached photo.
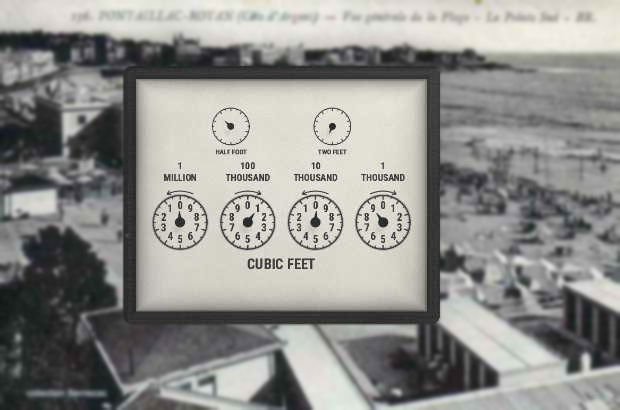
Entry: 9900 ft³
